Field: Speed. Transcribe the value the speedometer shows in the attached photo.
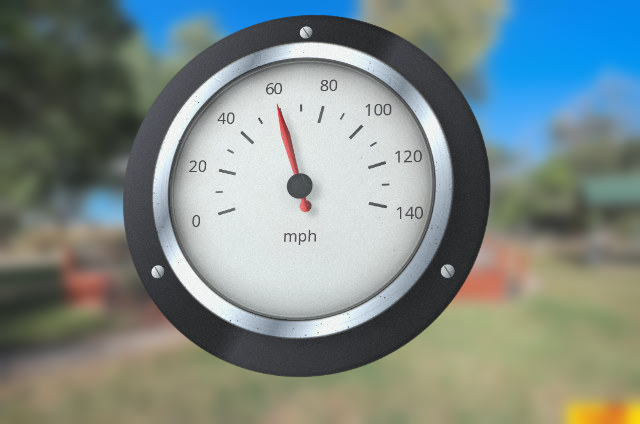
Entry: 60 mph
